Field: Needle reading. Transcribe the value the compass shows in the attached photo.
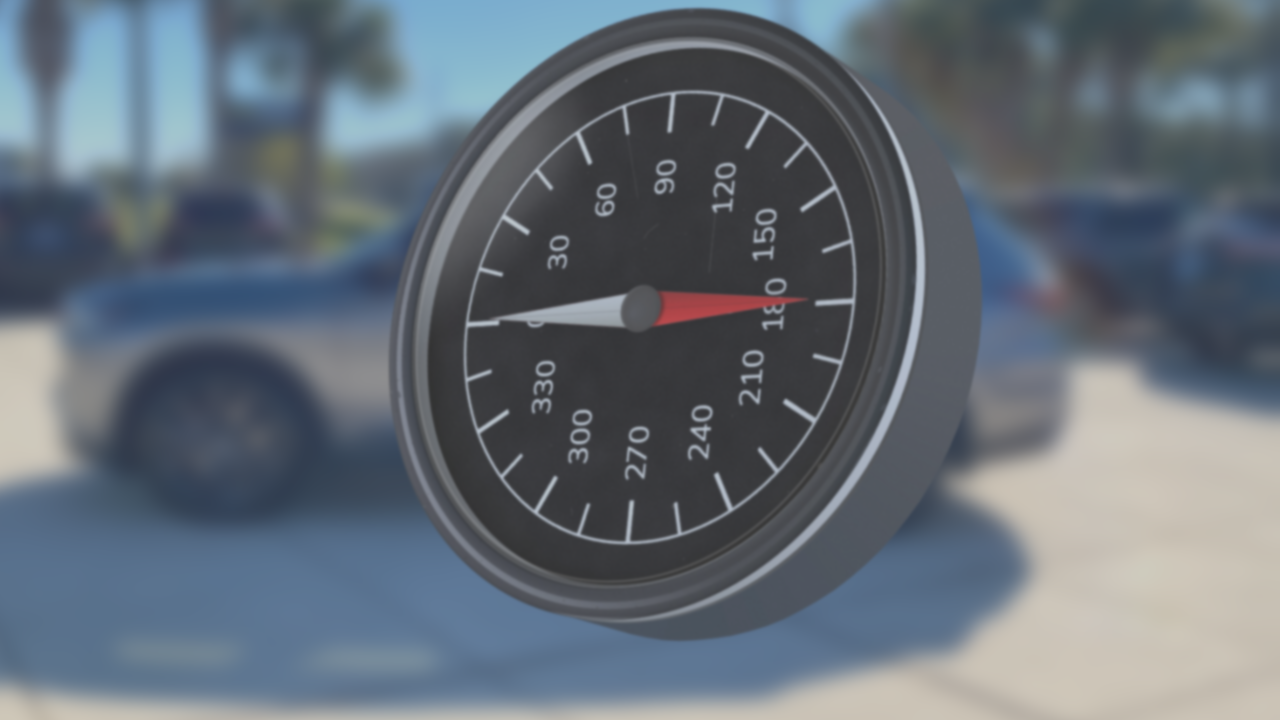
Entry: 180 °
